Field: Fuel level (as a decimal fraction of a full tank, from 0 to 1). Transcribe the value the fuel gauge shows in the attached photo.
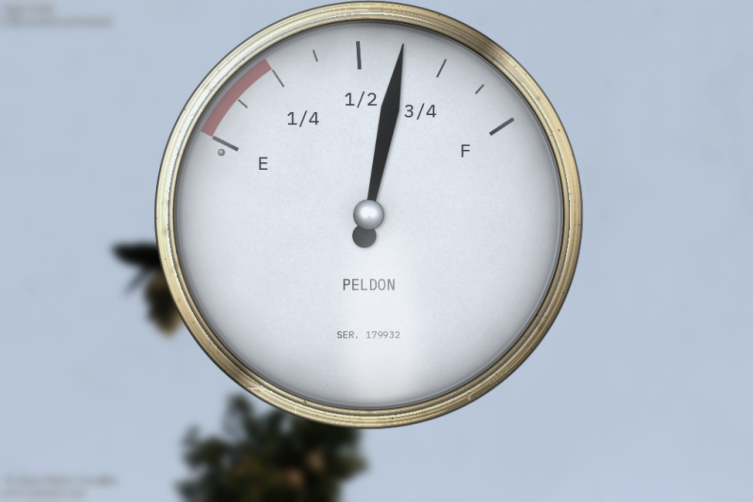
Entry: 0.625
